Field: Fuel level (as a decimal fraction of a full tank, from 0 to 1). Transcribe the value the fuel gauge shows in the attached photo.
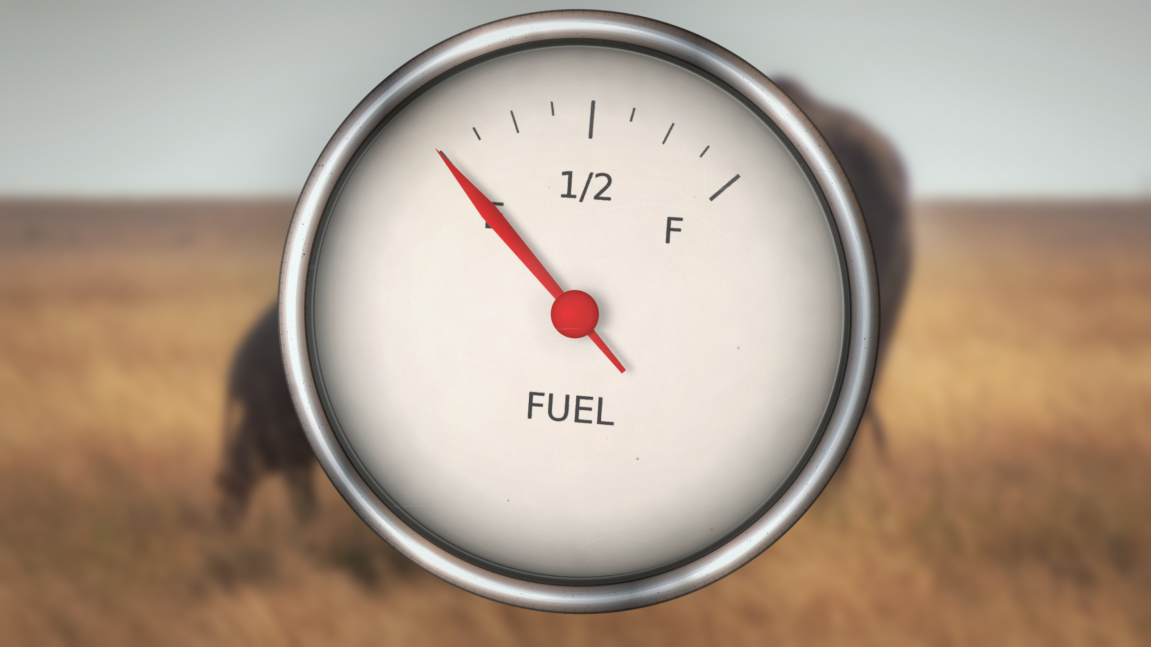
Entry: 0
